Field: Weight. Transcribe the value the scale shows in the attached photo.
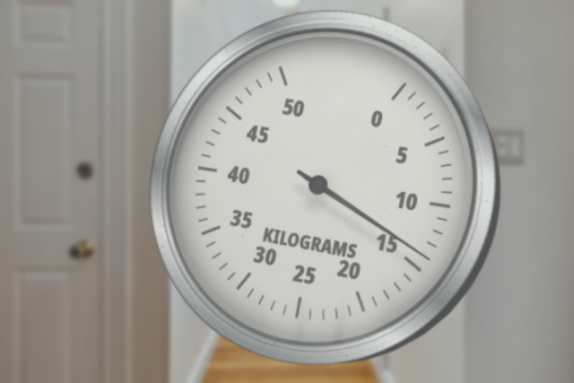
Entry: 14 kg
